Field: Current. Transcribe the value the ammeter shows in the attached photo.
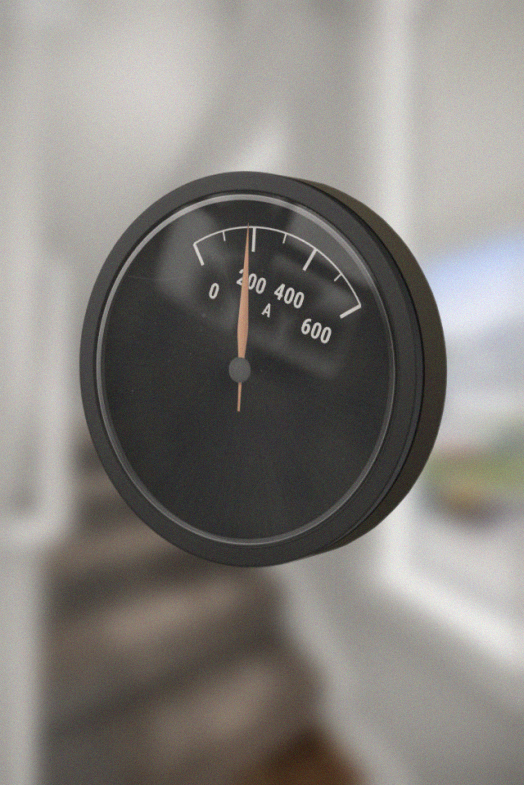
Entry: 200 A
